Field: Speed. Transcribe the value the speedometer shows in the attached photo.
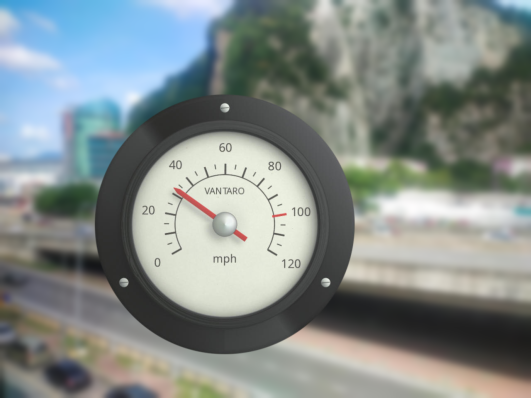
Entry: 32.5 mph
